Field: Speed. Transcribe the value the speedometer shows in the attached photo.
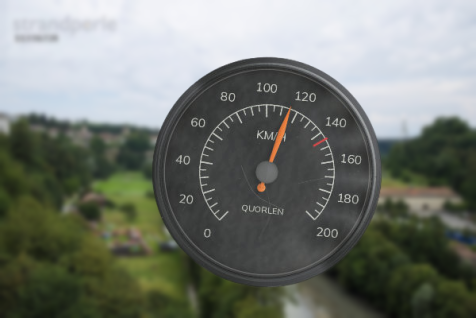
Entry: 115 km/h
